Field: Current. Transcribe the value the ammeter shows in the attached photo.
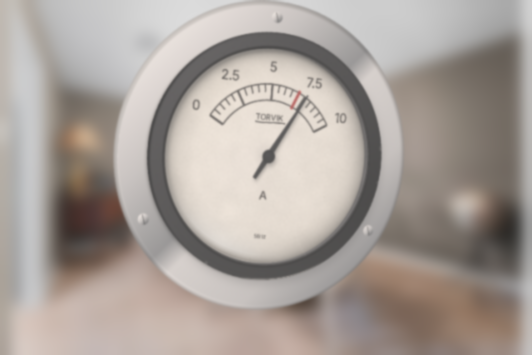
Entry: 7.5 A
